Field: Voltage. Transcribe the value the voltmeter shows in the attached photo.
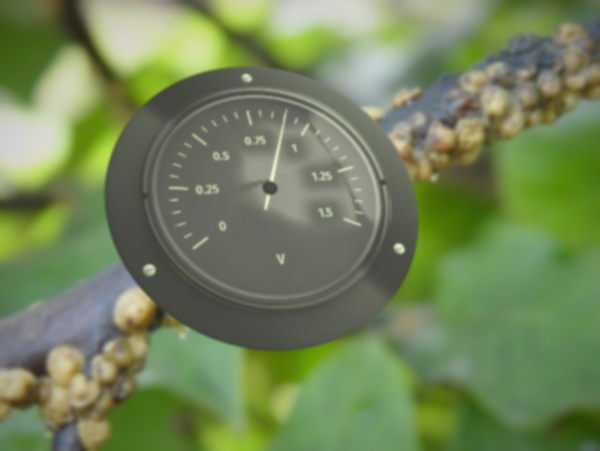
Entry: 0.9 V
